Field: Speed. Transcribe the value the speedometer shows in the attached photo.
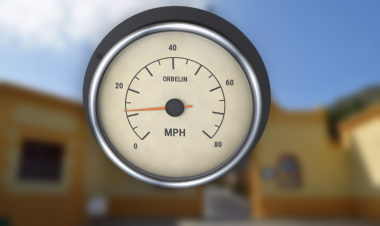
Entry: 12.5 mph
